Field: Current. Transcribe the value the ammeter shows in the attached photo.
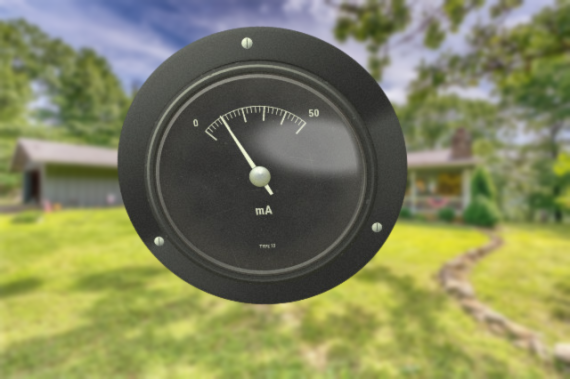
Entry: 10 mA
